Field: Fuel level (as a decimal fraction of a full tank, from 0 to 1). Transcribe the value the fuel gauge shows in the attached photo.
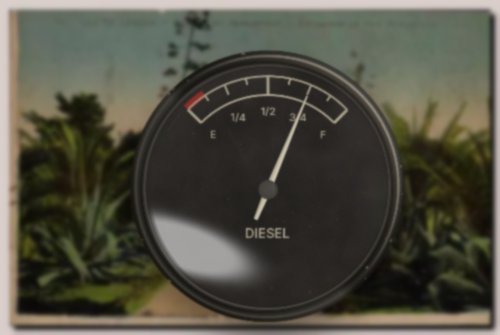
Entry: 0.75
